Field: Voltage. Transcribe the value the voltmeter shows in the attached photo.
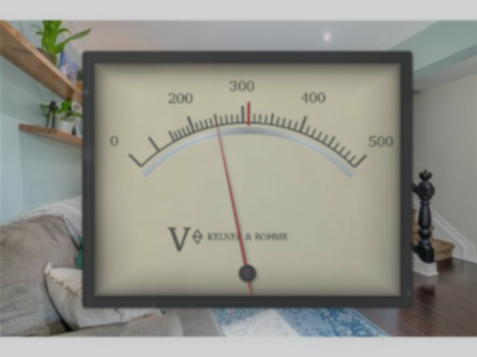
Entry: 250 V
